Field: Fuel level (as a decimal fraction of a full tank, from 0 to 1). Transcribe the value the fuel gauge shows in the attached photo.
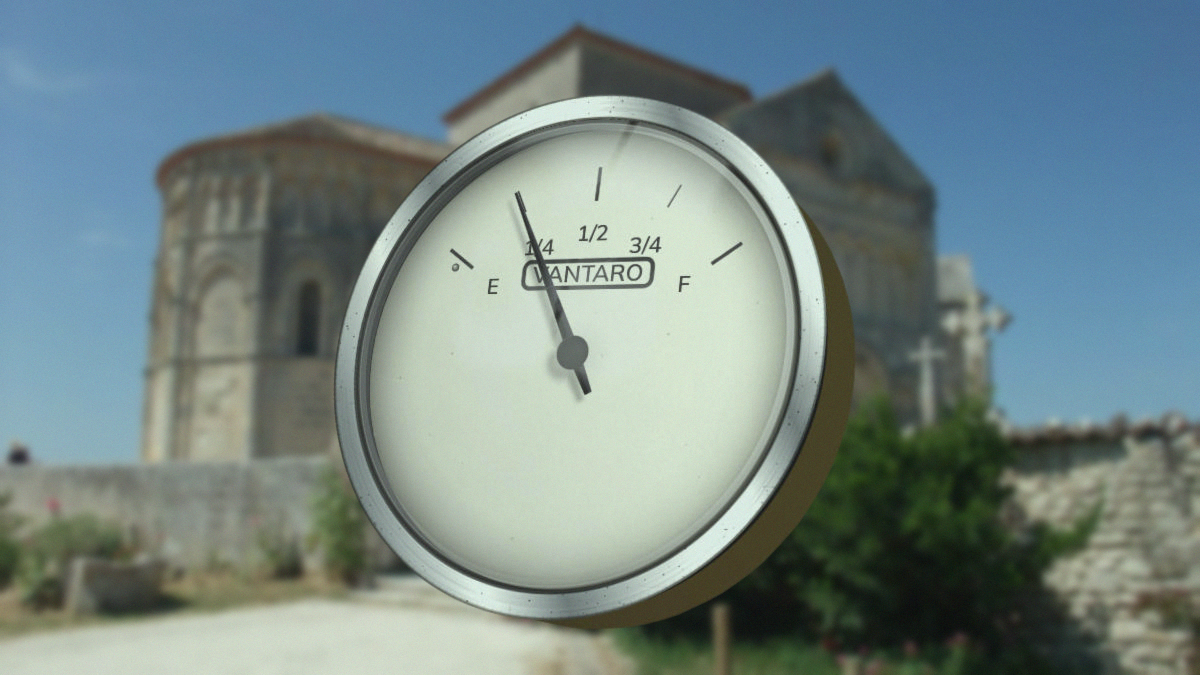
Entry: 0.25
